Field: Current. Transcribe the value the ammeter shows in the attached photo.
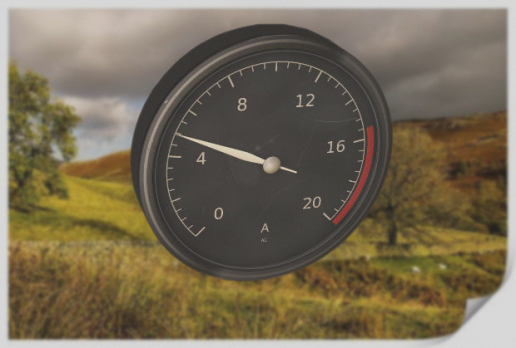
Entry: 5 A
